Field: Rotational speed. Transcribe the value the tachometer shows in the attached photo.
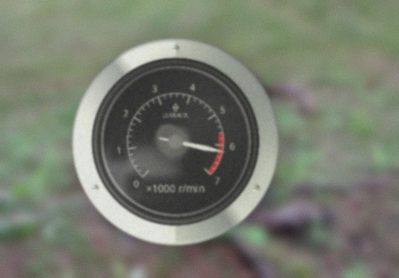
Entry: 6200 rpm
